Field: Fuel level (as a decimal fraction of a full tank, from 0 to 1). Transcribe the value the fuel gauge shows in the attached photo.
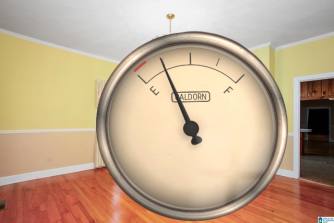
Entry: 0.25
